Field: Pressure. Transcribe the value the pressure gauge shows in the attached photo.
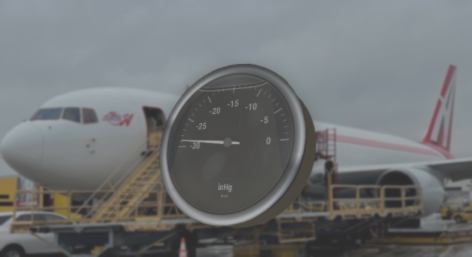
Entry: -29 inHg
